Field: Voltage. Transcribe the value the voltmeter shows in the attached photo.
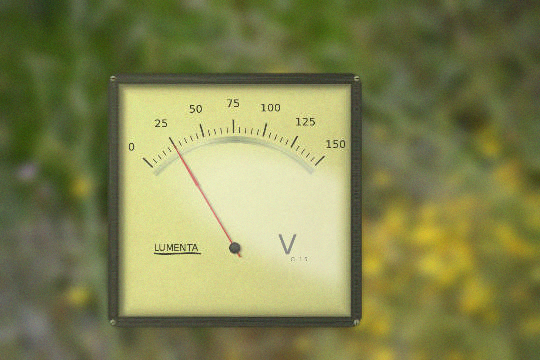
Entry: 25 V
